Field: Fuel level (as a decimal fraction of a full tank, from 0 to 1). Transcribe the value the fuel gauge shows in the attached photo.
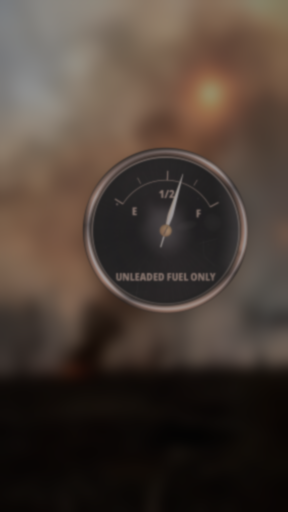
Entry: 0.625
